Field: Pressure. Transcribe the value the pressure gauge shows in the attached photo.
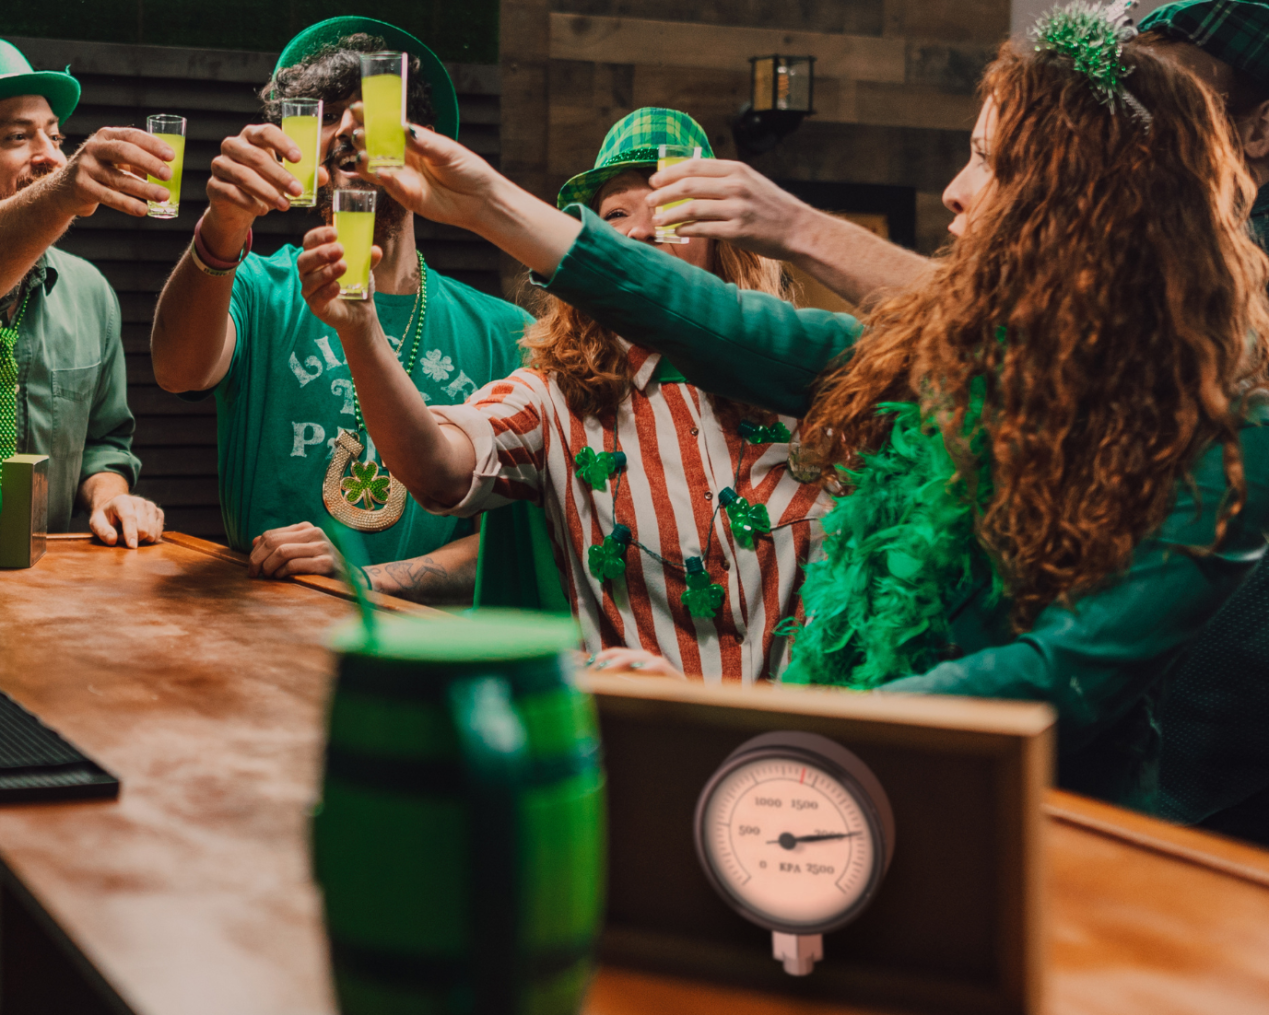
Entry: 2000 kPa
